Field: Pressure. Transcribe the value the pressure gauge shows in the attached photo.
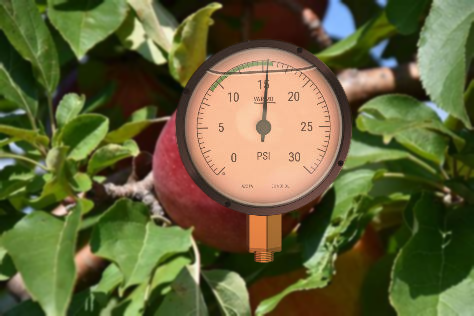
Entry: 15.5 psi
